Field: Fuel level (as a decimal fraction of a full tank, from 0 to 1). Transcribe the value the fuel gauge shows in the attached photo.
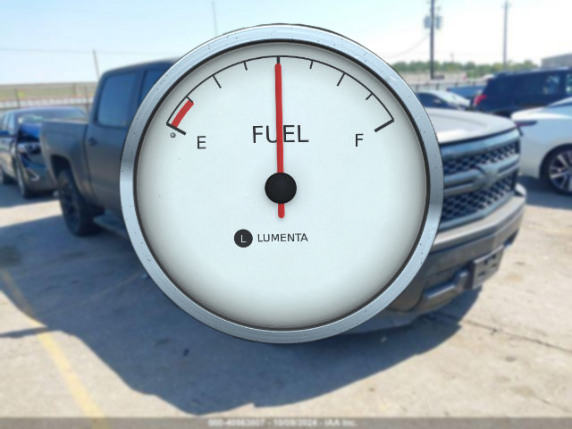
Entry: 0.5
